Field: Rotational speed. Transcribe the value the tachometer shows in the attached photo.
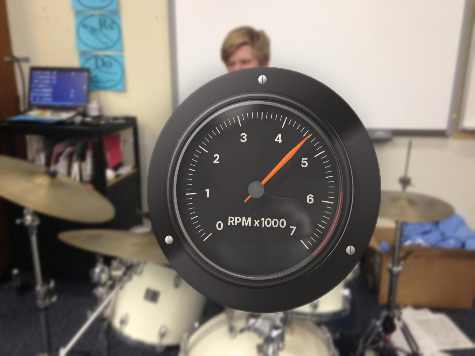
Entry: 4600 rpm
